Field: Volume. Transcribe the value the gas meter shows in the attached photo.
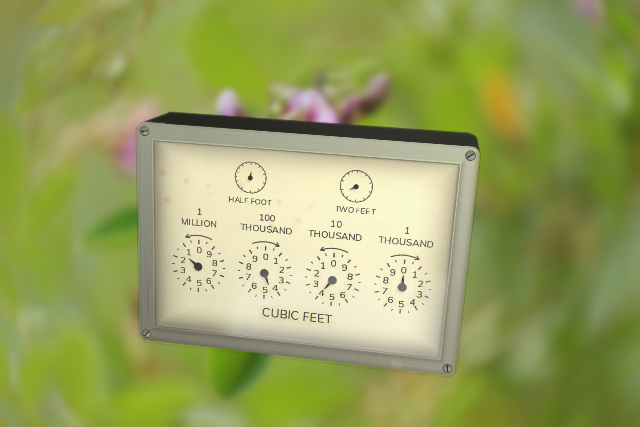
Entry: 144000 ft³
